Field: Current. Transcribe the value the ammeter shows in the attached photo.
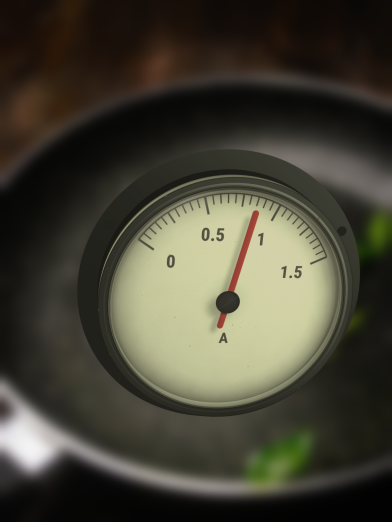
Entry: 0.85 A
